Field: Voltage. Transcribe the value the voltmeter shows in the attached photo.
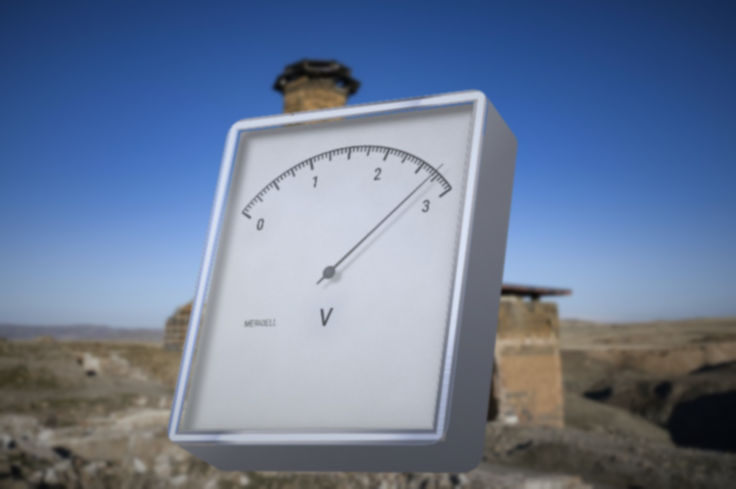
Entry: 2.75 V
